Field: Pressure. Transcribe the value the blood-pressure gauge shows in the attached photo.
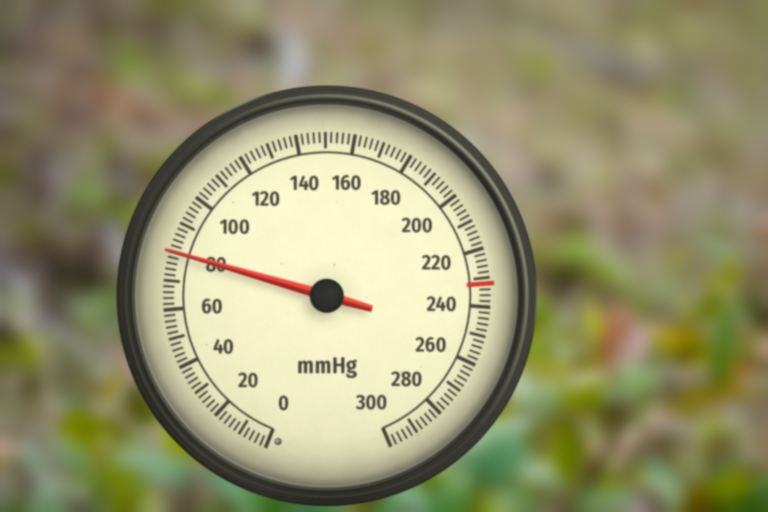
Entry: 80 mmHg
